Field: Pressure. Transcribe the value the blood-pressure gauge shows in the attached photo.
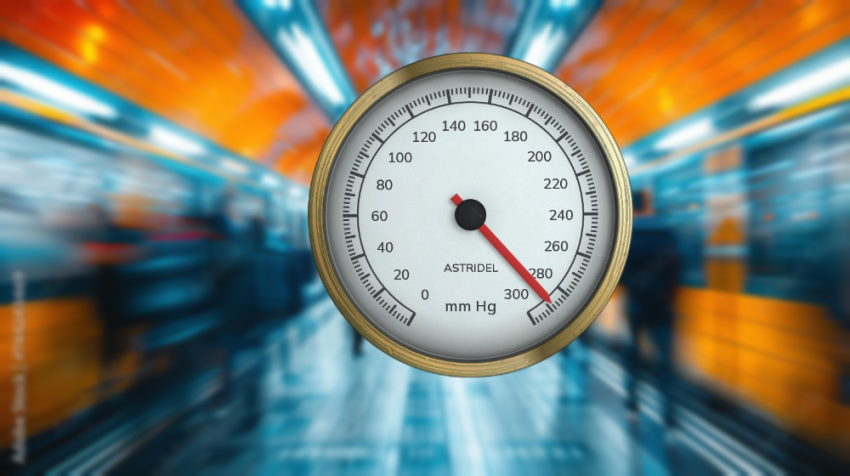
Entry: 288 mmHg
